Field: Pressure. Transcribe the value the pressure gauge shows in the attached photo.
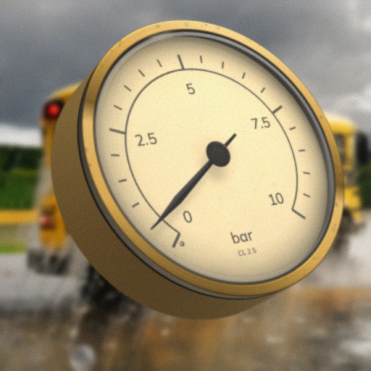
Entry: 0.5 bar
